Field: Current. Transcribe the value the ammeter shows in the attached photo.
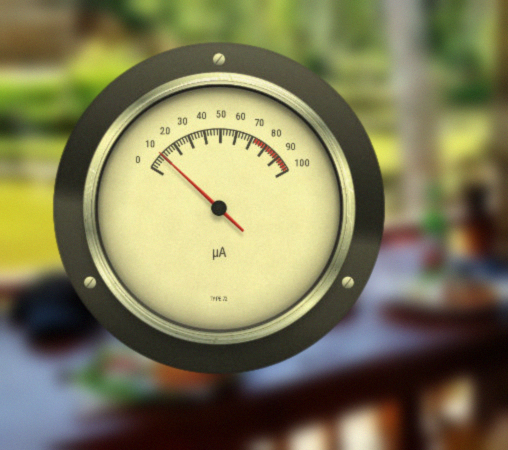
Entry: 10 µA
